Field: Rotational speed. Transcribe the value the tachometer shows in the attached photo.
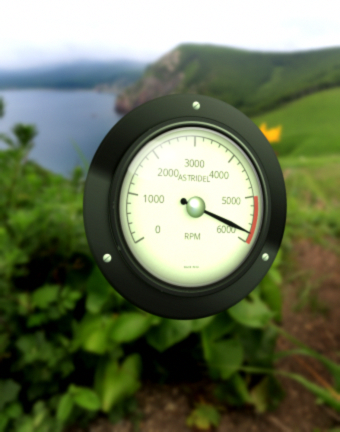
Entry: 5800 rpm
